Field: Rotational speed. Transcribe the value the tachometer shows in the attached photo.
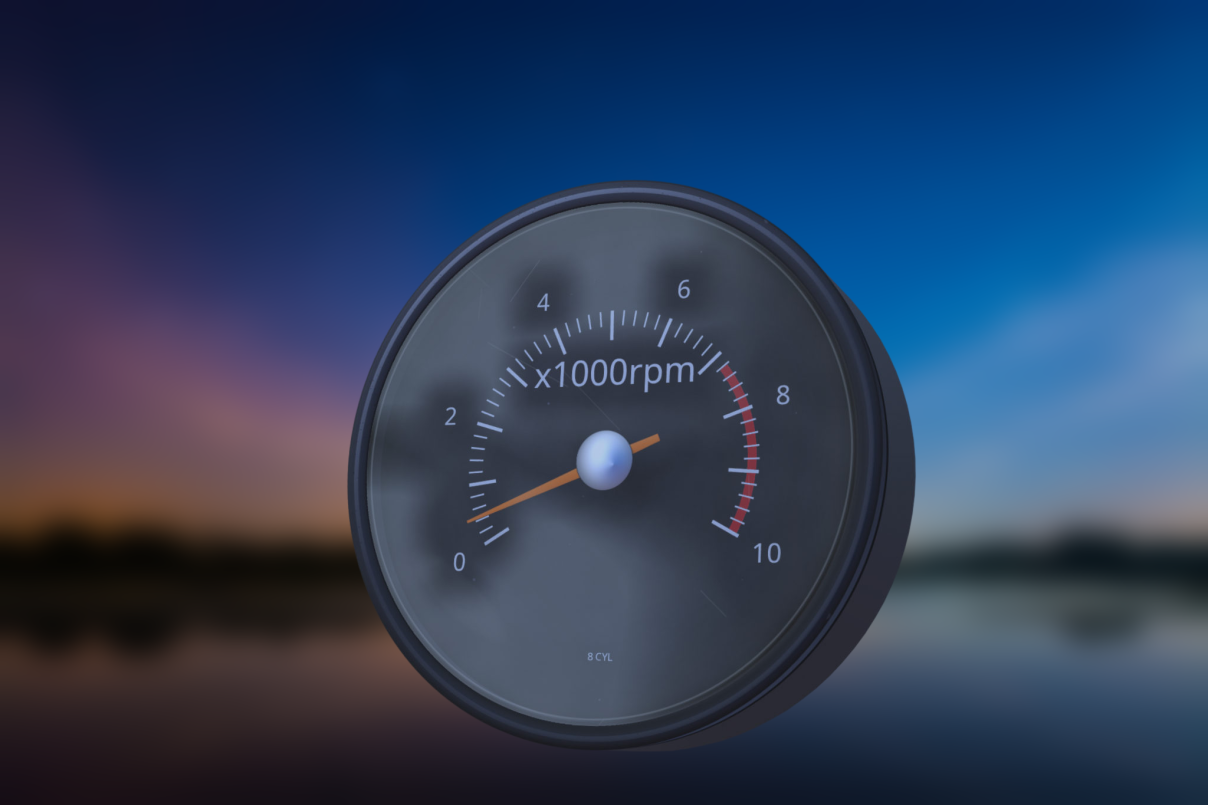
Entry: 400 rpm
